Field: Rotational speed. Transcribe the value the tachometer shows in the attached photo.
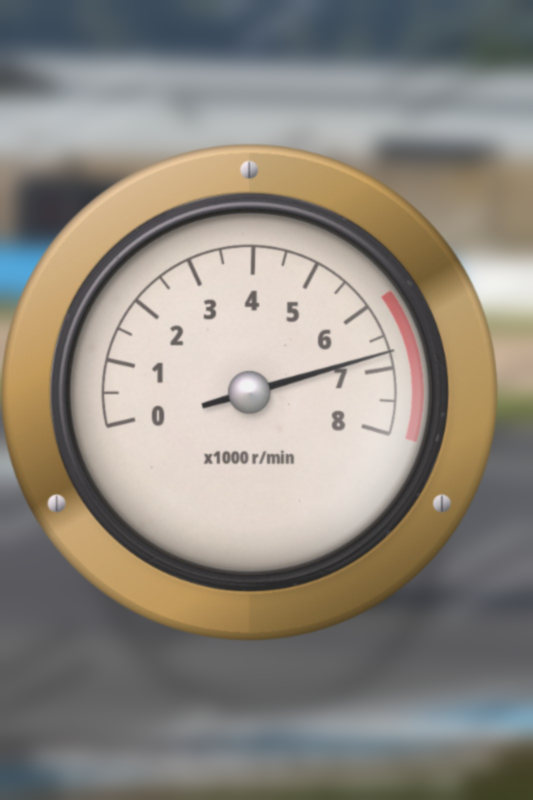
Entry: 6750 rpm
